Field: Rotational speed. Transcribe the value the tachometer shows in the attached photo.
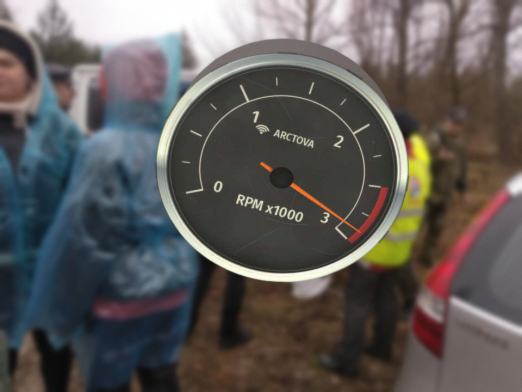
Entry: 2875 rpm
